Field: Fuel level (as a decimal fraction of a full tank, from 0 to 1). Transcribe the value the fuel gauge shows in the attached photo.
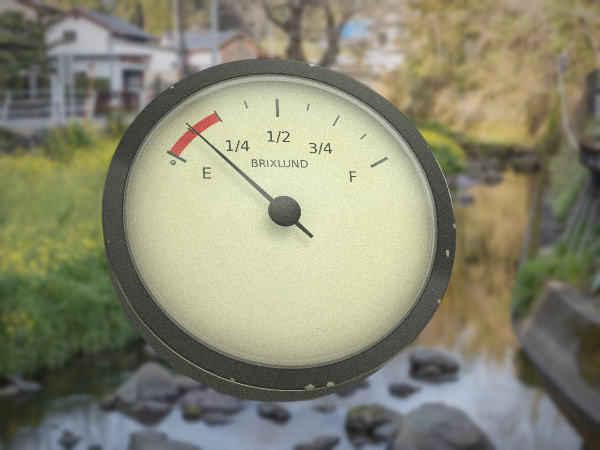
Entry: 0.125
